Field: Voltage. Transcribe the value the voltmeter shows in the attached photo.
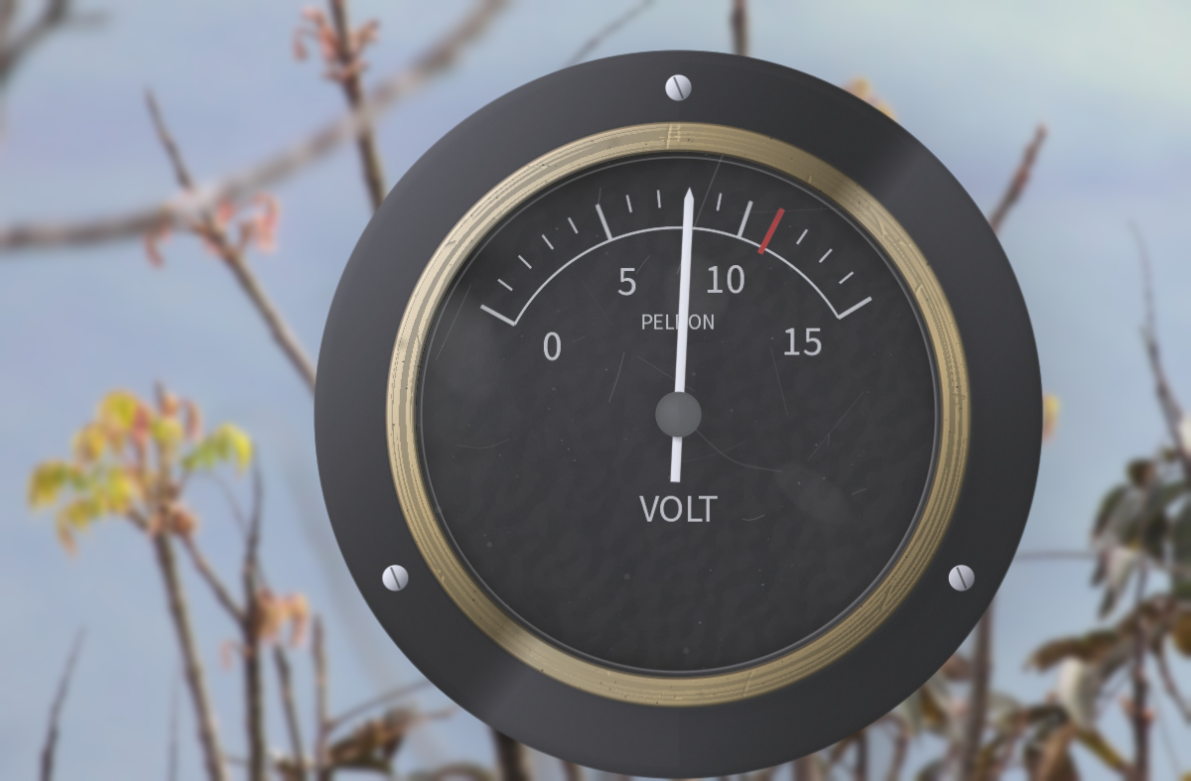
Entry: 8 V
